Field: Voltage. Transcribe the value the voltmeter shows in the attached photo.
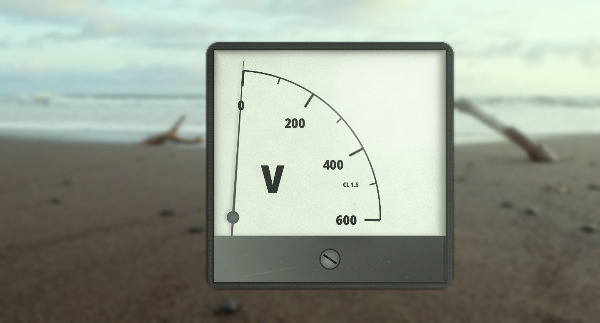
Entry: 0 V
